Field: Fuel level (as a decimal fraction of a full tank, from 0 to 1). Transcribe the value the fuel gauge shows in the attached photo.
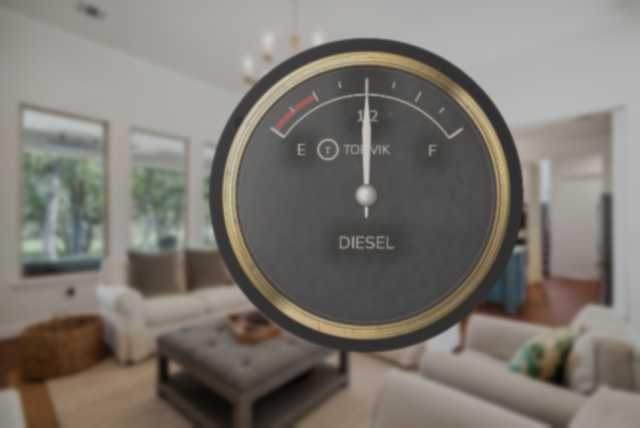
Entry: 0.5
